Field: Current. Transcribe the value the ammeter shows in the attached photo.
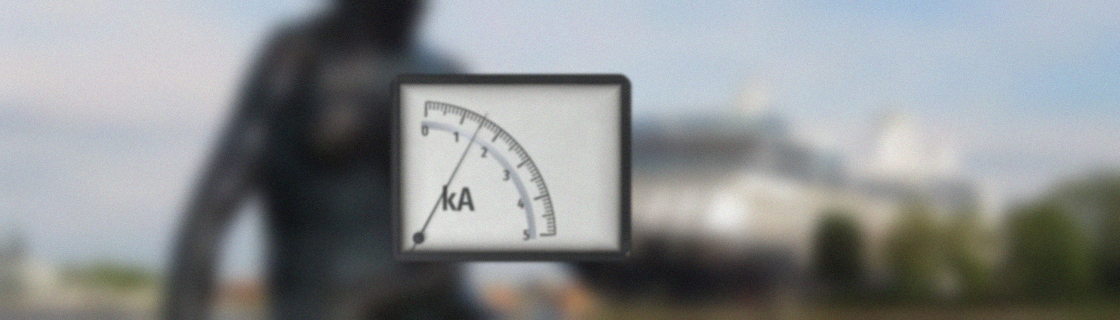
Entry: 1.5 kA
